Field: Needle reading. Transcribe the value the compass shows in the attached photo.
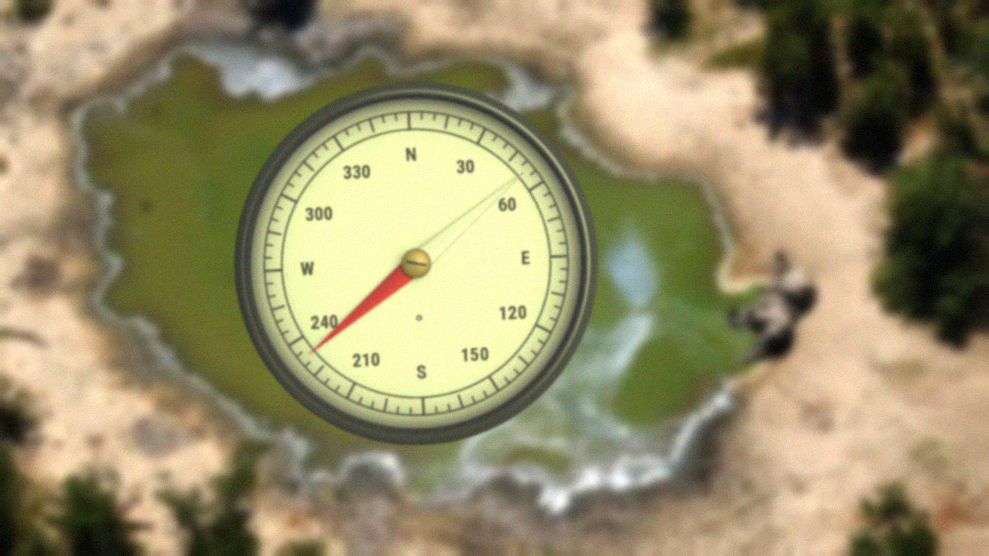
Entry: 232.5 °
